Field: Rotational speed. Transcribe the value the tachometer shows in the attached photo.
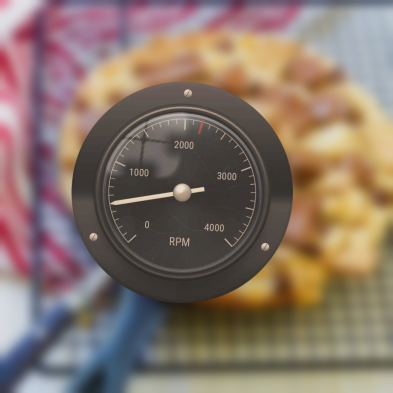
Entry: 500 rpm
